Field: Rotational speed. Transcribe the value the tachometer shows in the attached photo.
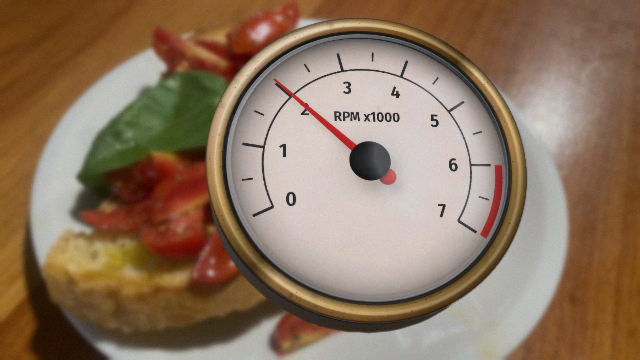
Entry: 2000 rpm
